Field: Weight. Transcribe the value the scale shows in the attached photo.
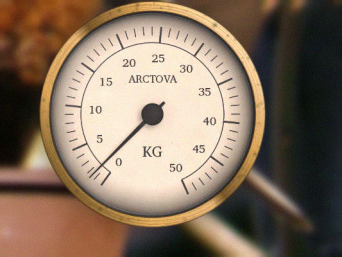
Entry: 1.5 kg
